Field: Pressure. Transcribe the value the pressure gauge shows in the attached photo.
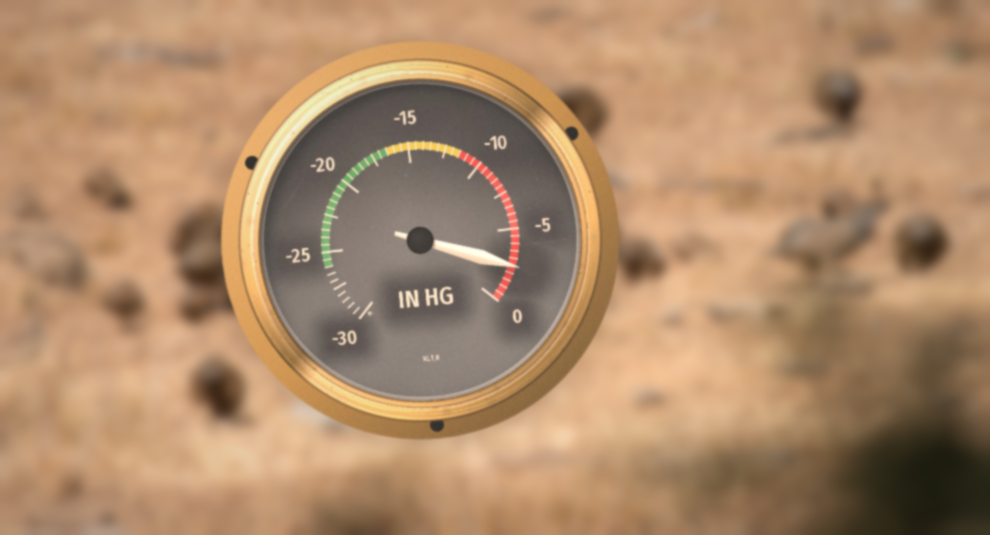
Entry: -2.5 inHg
